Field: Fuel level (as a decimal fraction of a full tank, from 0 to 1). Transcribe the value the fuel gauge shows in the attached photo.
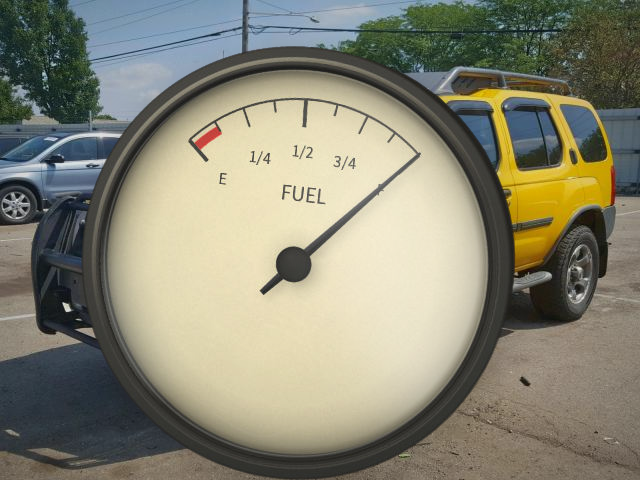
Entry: 1
